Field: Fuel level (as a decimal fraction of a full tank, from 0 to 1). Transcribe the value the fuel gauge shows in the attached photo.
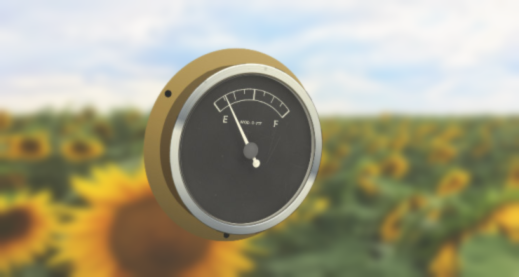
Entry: 0.125
